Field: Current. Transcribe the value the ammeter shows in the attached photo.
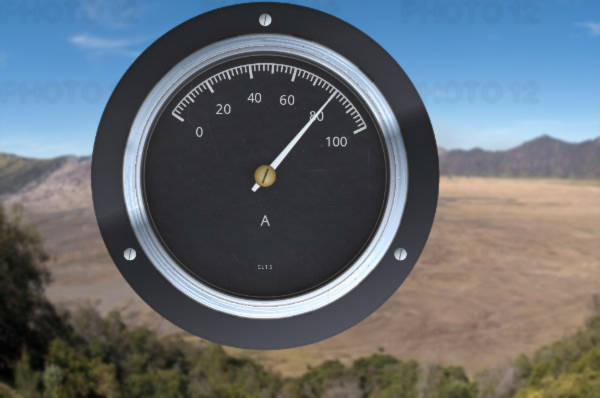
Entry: 80 A
